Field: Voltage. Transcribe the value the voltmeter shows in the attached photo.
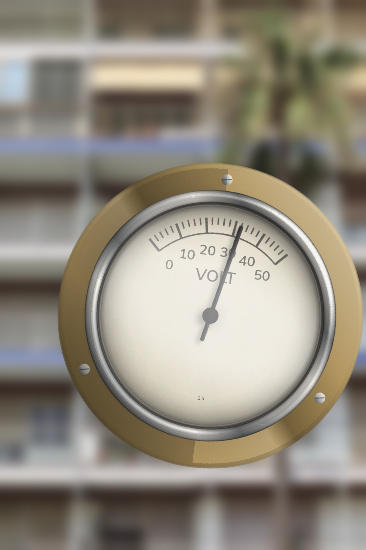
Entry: 32 V
